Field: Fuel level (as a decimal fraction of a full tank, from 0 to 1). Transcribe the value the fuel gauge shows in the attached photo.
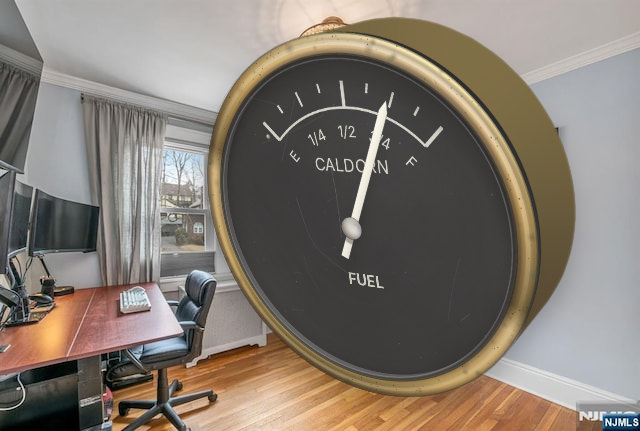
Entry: 0.75
